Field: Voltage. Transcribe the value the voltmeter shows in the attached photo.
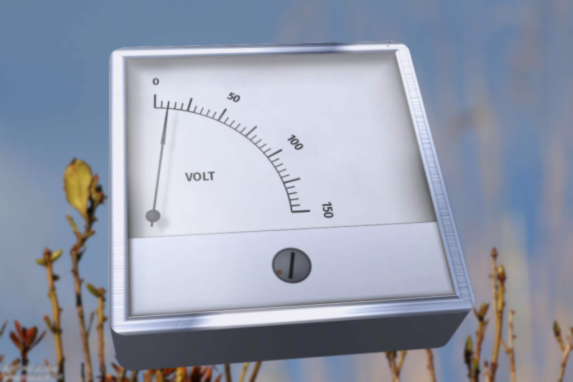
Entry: 10 V
